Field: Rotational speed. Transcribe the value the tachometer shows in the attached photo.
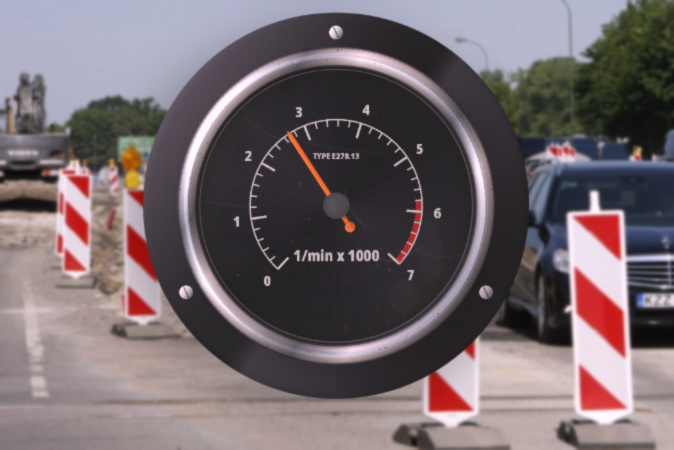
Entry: 2700 rpm
